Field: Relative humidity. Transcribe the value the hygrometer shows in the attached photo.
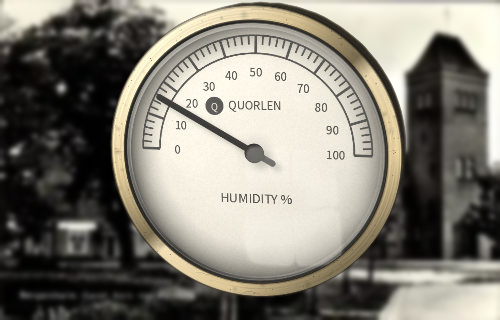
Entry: 16 %
